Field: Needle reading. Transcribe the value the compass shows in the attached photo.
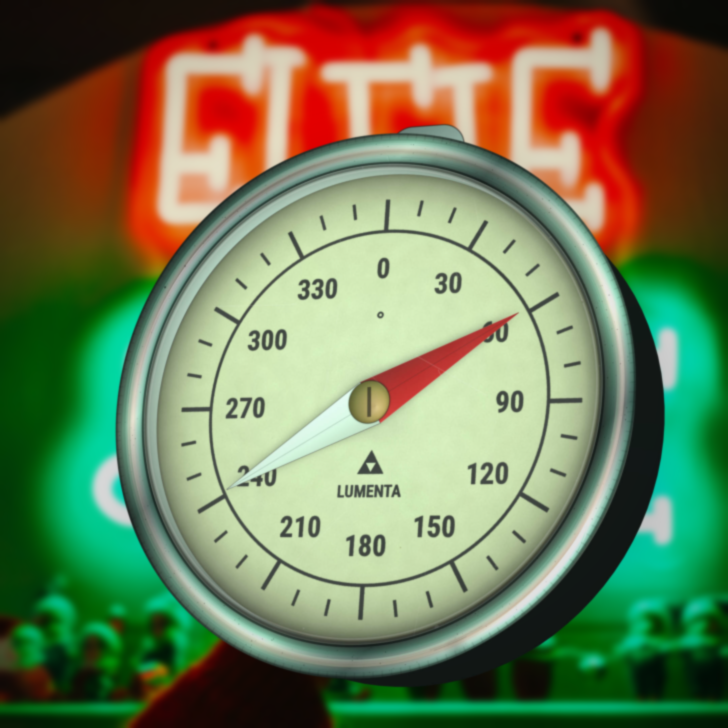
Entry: 60 °
